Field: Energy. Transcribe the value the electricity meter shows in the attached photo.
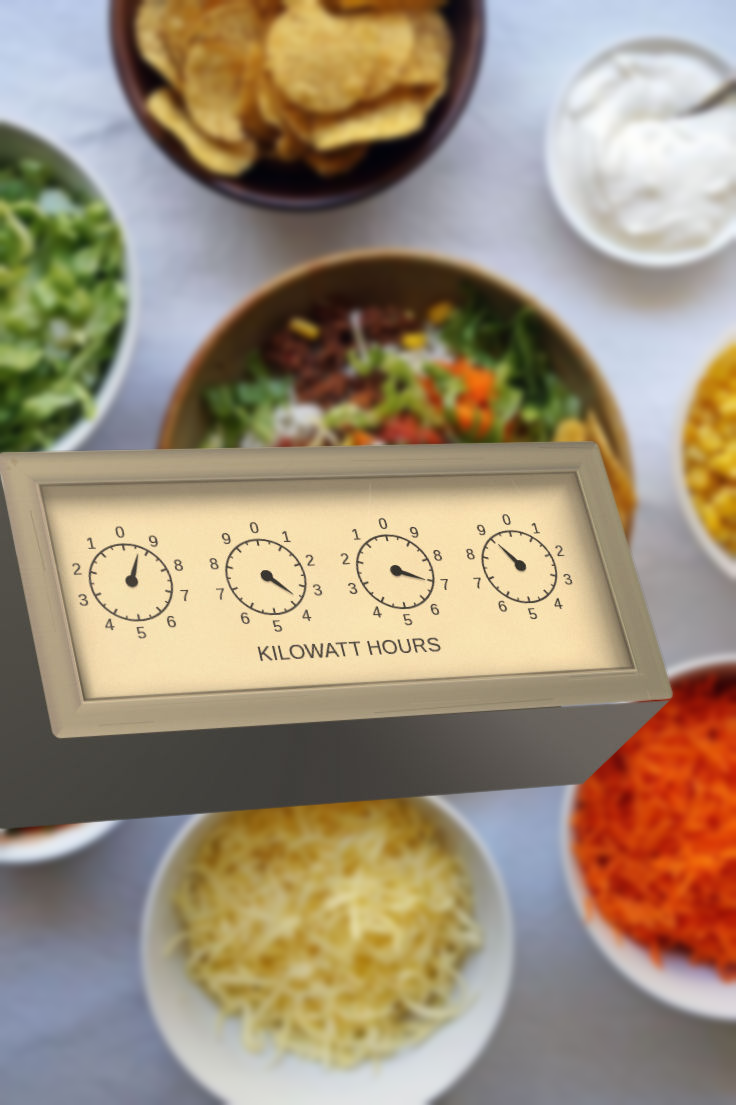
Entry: 9369 kWh
